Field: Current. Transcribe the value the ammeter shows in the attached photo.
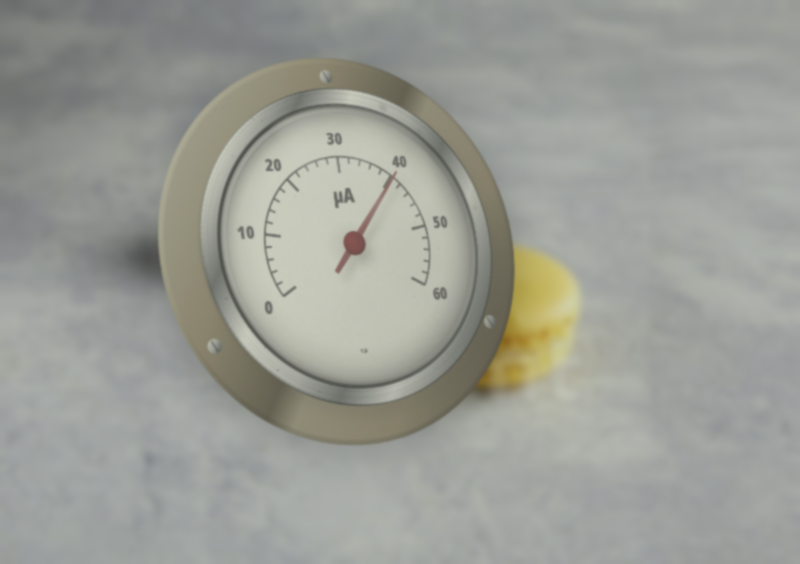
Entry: 40 µA
